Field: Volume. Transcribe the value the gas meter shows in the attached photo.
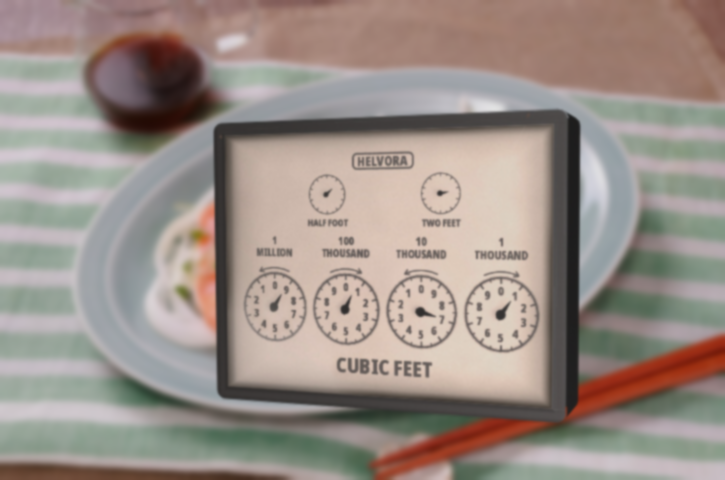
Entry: 907100 ft³
